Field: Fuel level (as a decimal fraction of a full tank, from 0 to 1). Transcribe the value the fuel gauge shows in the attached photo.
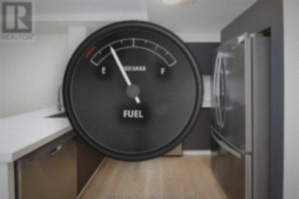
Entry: 0.25
